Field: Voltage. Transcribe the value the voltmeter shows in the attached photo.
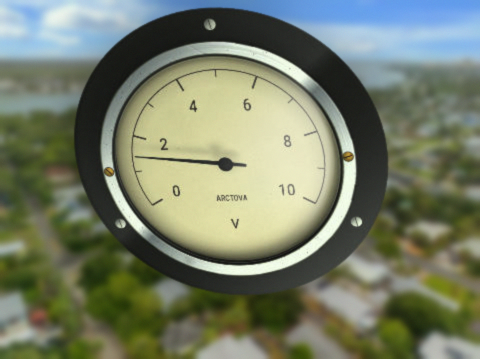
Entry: 1.5 V
